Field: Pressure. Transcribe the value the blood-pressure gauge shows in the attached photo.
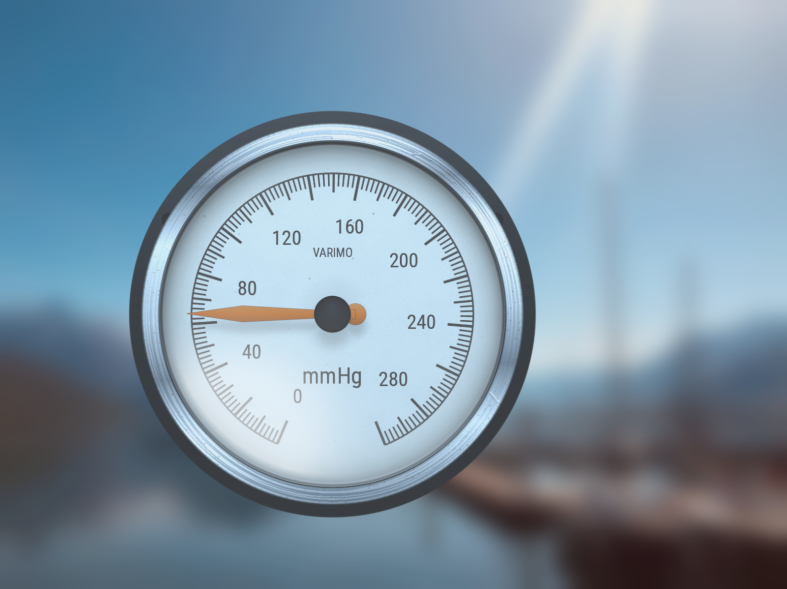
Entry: 64 mmHg
